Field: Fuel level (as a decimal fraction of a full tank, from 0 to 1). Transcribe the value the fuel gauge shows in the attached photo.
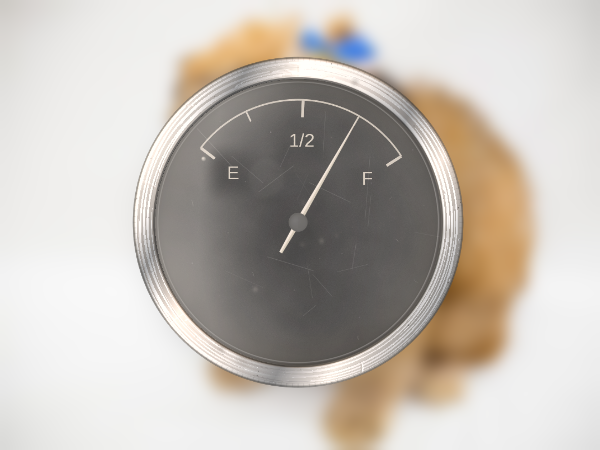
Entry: 0.75
